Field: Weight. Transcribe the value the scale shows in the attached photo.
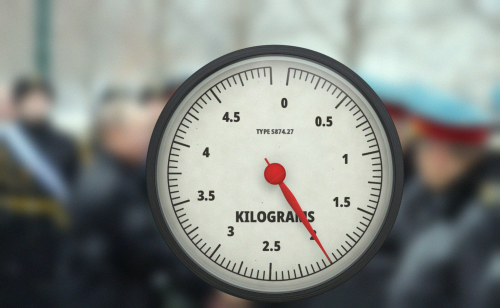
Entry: 2 kg
